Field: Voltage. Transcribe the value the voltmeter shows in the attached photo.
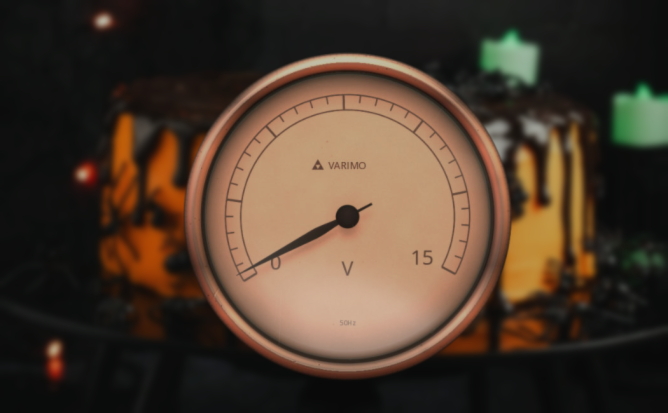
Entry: 0.25 V
